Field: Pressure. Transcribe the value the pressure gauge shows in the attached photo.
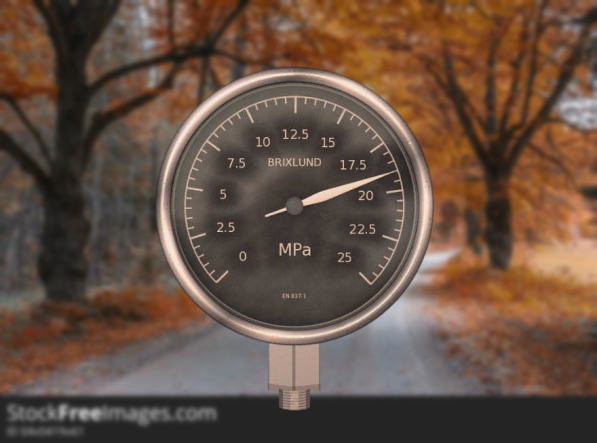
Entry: 19 MPa
